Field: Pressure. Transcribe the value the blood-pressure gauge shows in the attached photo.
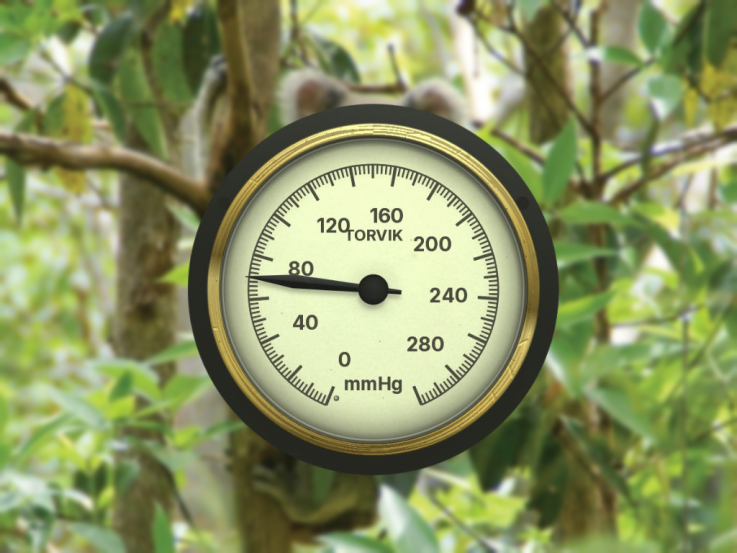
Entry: 70 mmHg
